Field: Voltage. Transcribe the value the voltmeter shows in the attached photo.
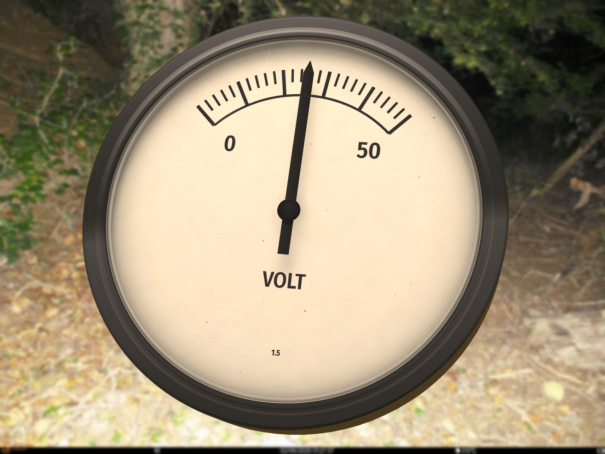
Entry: 26 V
